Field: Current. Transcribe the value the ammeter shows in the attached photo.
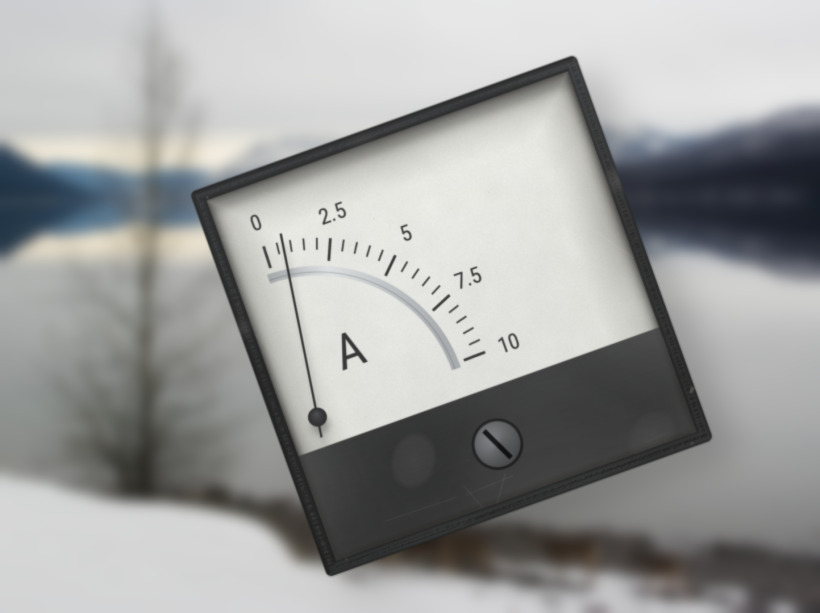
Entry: 0.75 A
